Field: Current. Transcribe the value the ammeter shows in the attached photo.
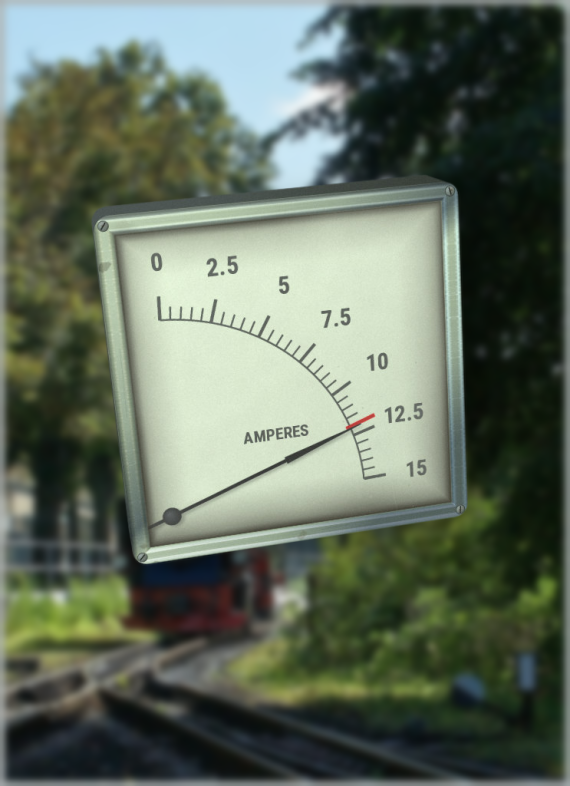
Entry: 12 A
